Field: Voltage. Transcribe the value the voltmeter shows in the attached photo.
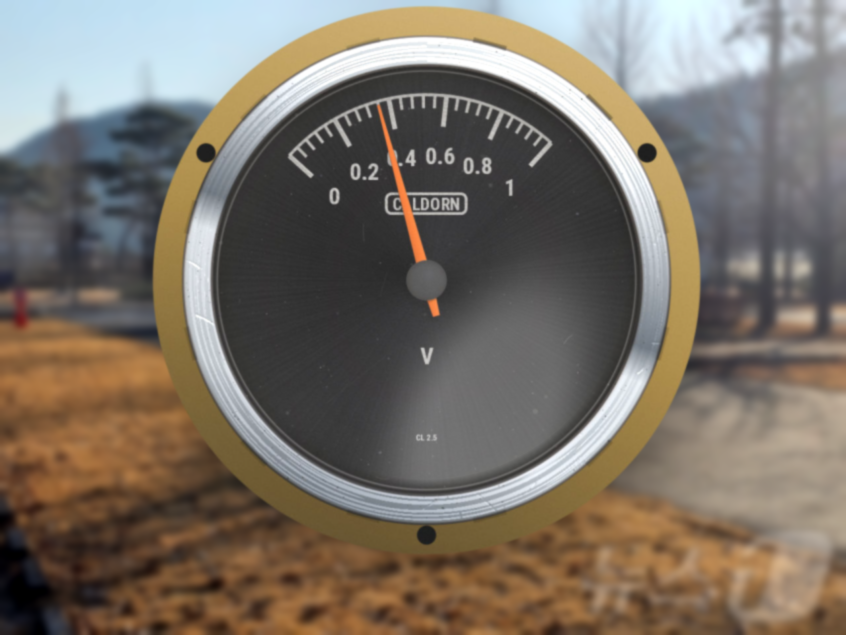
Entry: 0.36 V
